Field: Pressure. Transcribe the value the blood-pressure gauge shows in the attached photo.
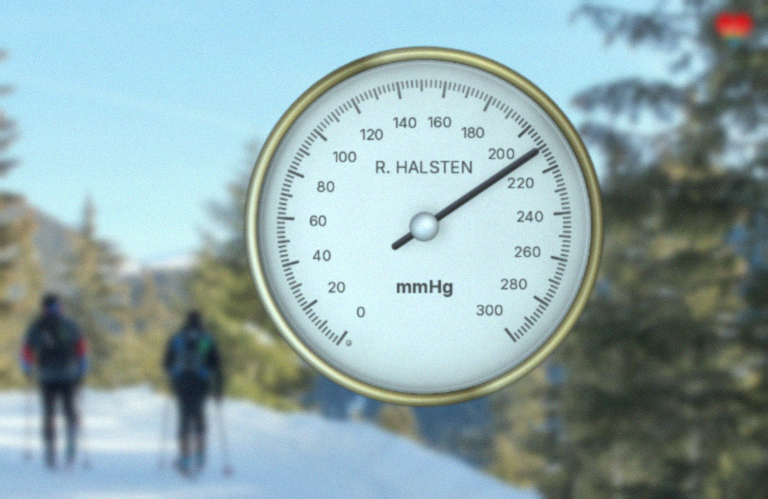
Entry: 210 mmHg
